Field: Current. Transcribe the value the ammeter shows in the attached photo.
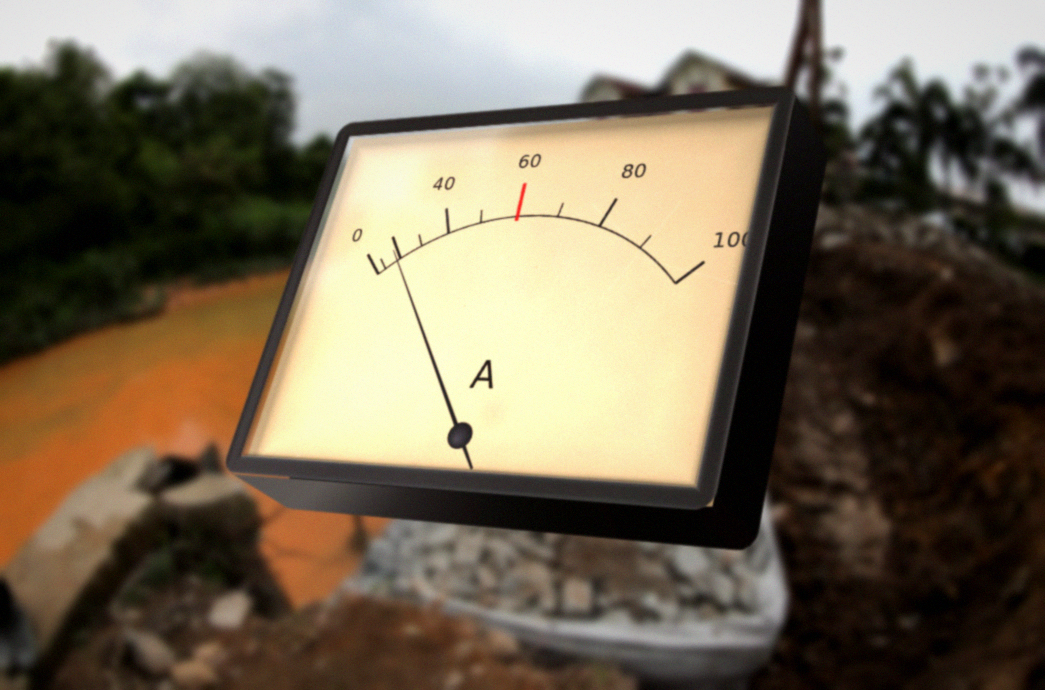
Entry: 20 A
